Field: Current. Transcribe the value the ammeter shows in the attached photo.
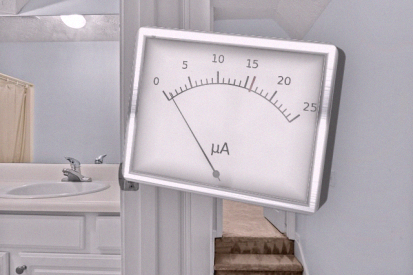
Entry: 1 µA
